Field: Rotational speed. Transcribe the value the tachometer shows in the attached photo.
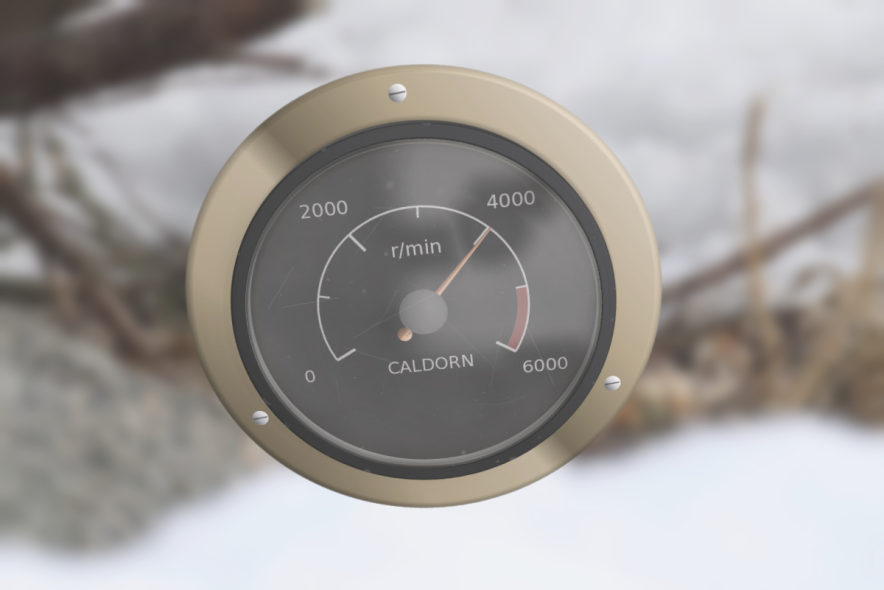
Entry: 4000 rpm
